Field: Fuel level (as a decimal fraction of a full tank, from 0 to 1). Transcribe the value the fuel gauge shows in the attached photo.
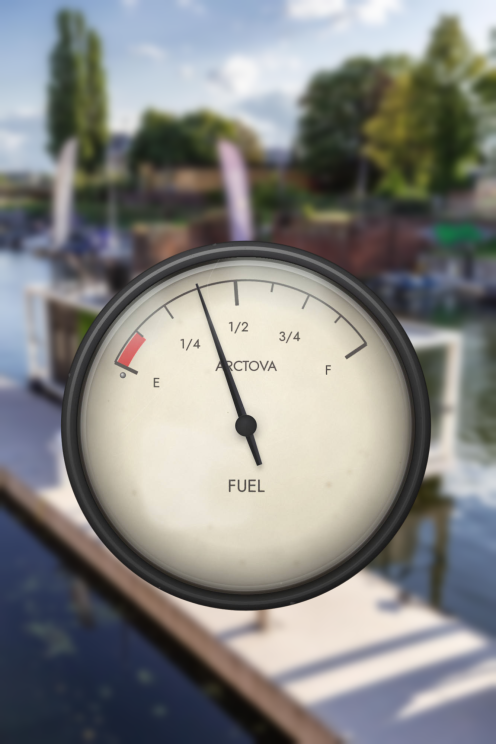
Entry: 0.375
